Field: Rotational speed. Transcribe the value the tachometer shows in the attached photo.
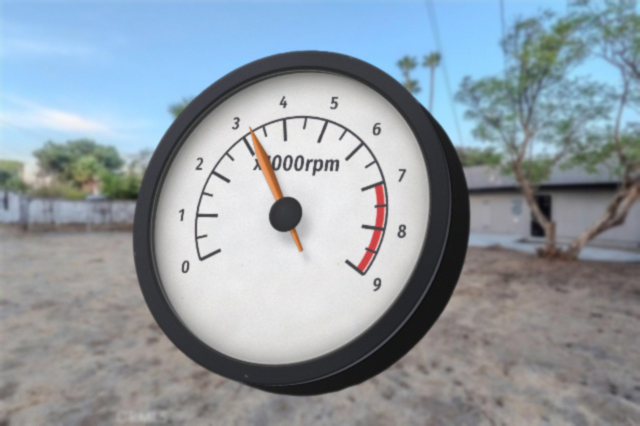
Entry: 3250 rpm
